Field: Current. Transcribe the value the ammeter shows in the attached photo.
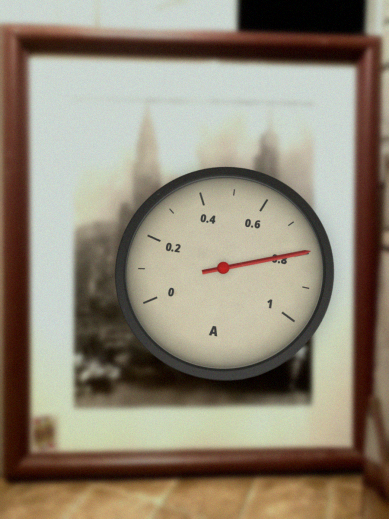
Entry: 0.8 A
